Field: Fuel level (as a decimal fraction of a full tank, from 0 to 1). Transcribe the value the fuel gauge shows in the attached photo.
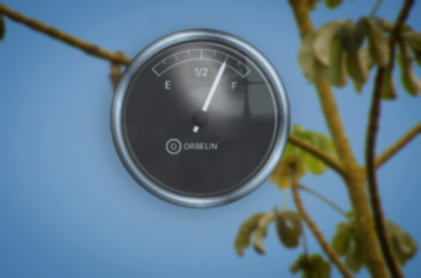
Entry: 0.75
